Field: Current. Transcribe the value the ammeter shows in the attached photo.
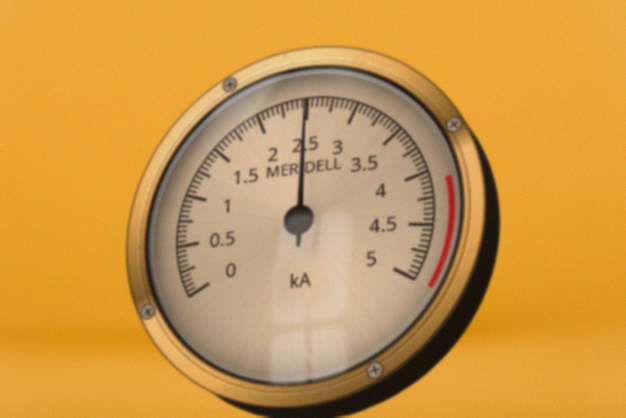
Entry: 2.5 kA
